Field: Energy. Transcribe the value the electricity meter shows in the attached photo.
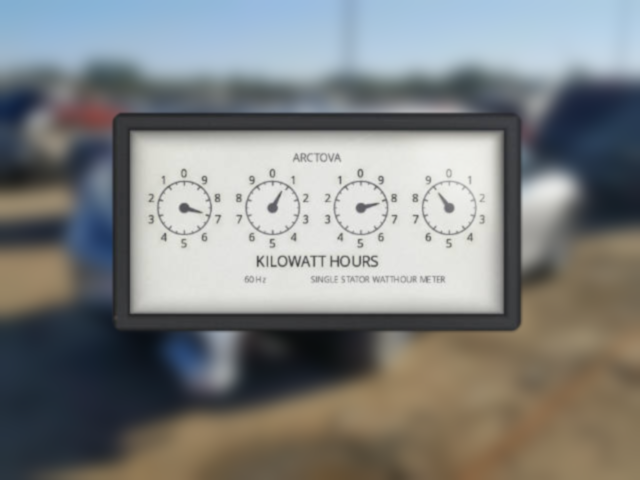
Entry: 7079 kWh
